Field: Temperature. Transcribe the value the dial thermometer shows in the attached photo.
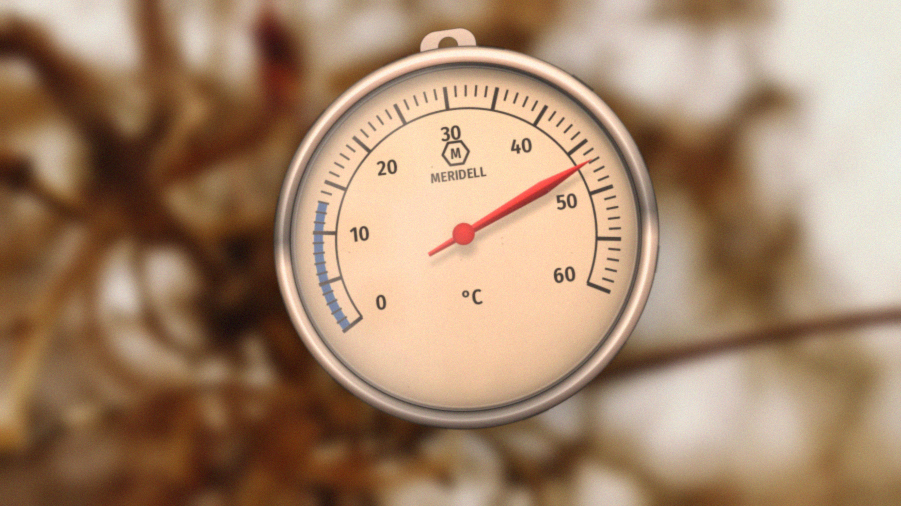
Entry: 47 °C
